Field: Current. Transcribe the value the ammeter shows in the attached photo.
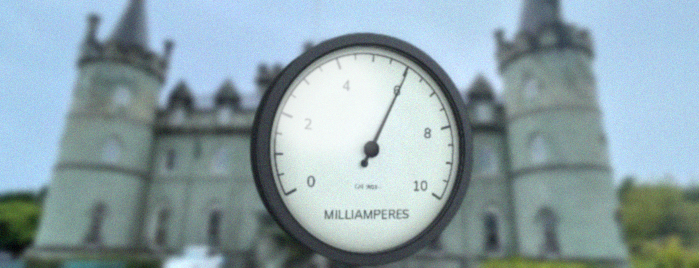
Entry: 6 mA
